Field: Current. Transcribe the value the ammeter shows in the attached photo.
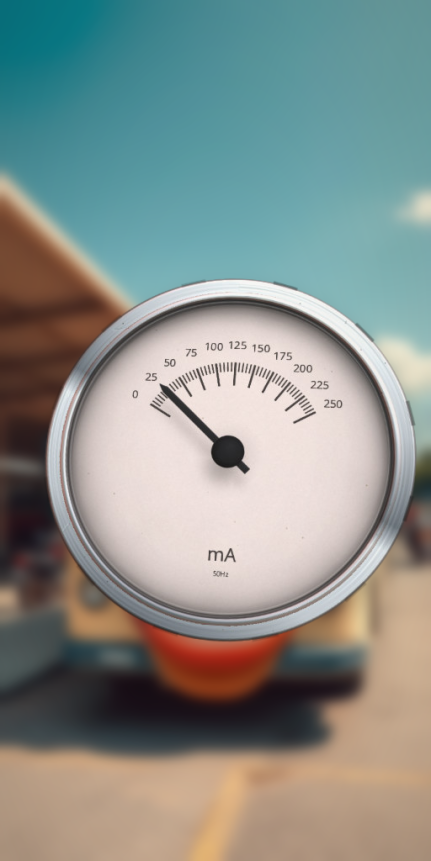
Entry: 25 mA
